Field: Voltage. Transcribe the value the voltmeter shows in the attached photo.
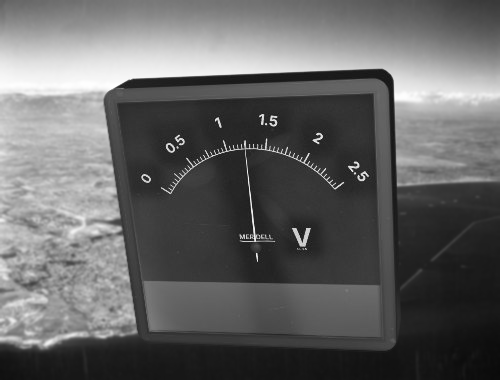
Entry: 1.25 V
